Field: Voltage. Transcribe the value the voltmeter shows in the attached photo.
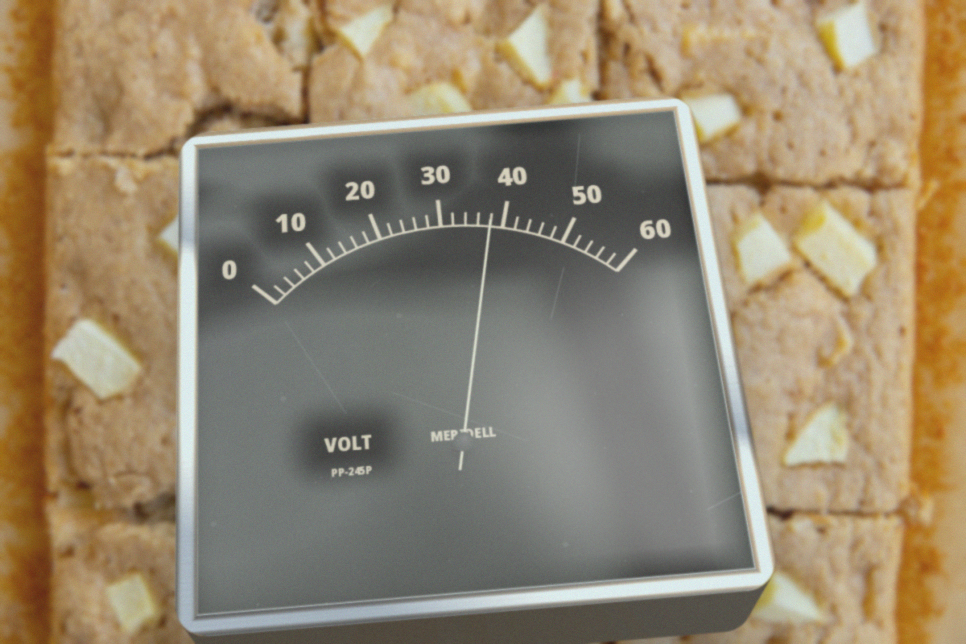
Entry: 38 V
